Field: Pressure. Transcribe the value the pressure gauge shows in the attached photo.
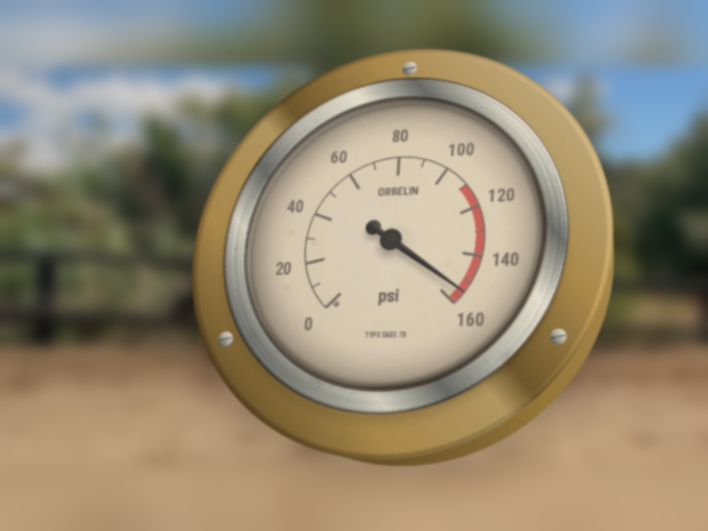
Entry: 155 psi
